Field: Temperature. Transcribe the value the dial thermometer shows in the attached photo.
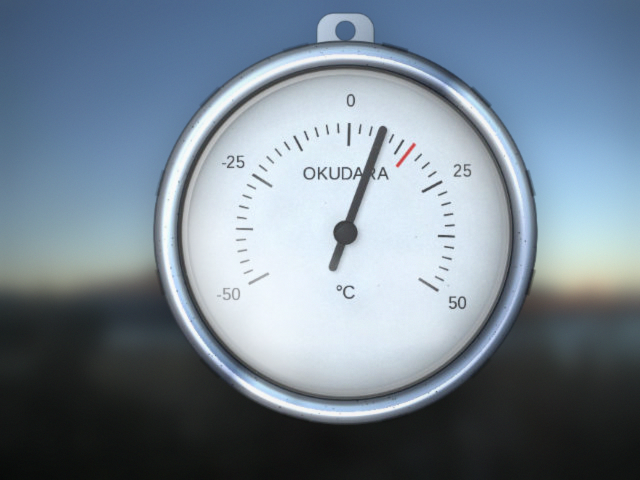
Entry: 7.5 °C
